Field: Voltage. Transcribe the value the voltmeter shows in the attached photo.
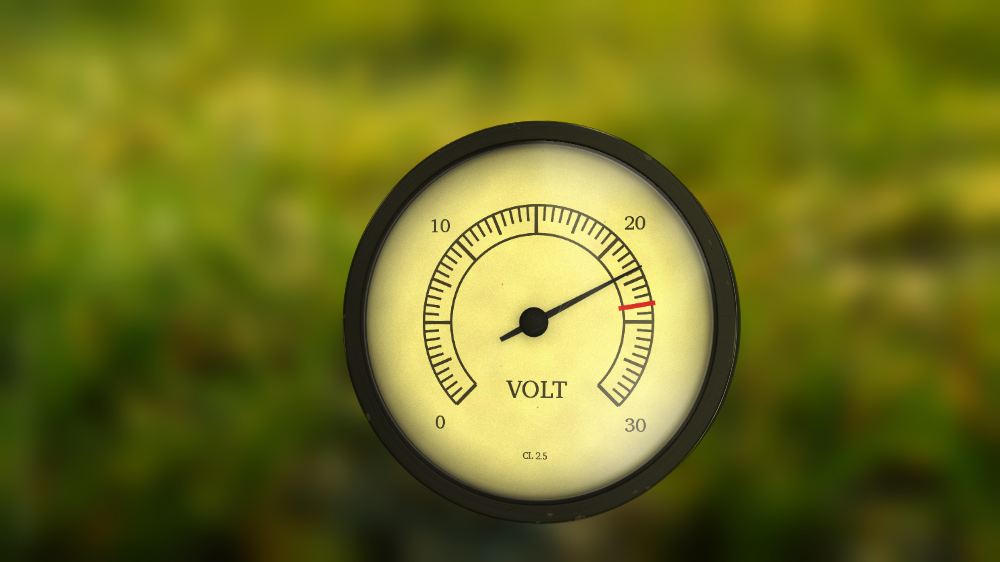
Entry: 22 V
